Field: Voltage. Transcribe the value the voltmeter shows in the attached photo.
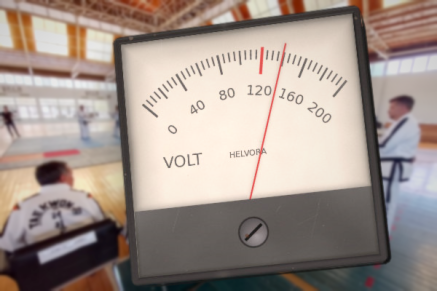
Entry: 140 V
